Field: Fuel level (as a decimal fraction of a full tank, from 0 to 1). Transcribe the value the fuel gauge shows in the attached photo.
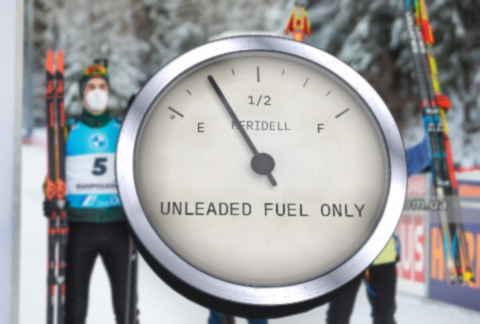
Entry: 0.25
